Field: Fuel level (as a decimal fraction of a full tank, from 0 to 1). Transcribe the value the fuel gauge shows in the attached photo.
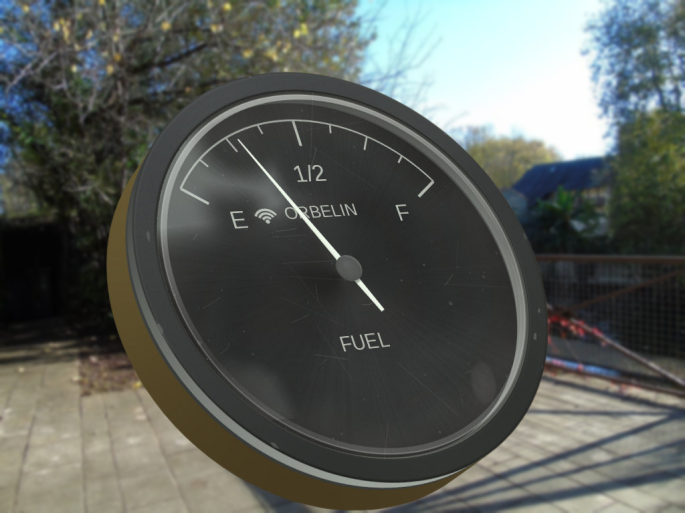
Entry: 0.25
